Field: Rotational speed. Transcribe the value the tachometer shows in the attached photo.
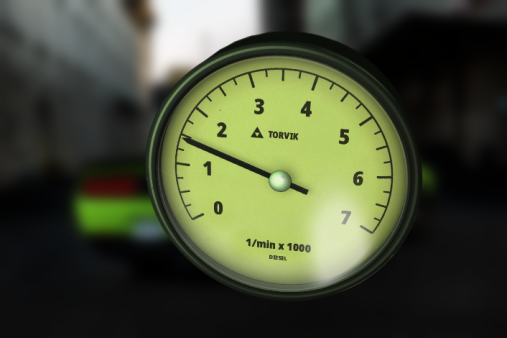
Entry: 1500 rpm
